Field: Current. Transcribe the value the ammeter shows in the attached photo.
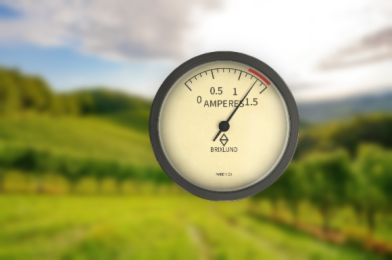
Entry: 1.3 A
